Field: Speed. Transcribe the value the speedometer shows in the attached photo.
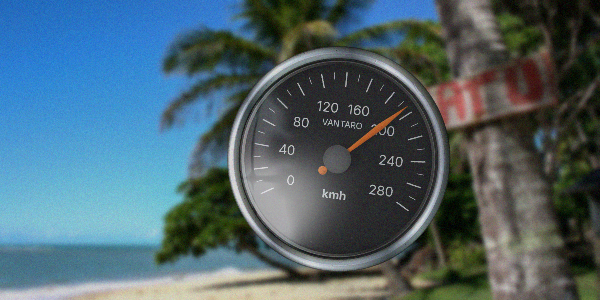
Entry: 195 km/h
